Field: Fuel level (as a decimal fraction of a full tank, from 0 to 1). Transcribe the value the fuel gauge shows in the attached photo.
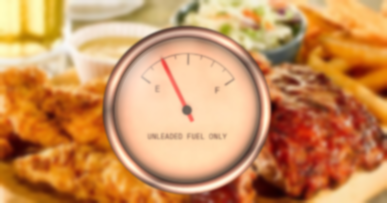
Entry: 0.25
